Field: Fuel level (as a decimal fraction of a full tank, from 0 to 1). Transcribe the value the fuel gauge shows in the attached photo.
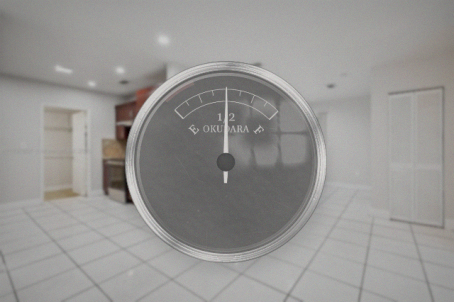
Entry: 0.5
